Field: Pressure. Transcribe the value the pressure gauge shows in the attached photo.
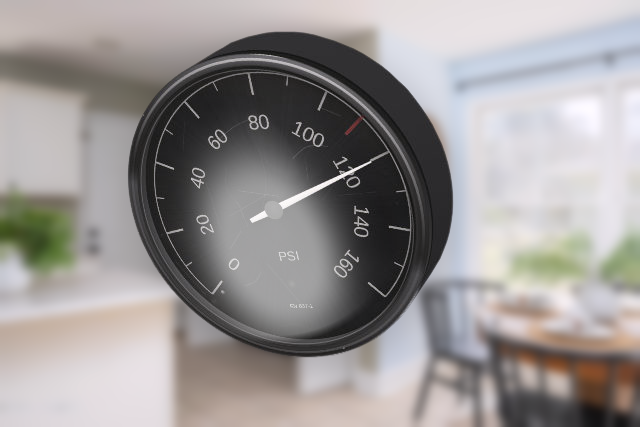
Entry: 120 psi
